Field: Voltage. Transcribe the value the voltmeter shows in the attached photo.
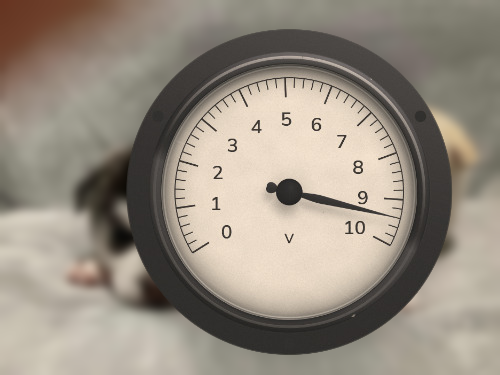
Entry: 9.4 V
